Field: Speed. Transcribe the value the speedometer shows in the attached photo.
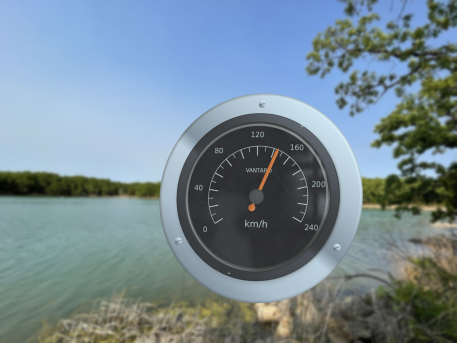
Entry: 145 km/h
